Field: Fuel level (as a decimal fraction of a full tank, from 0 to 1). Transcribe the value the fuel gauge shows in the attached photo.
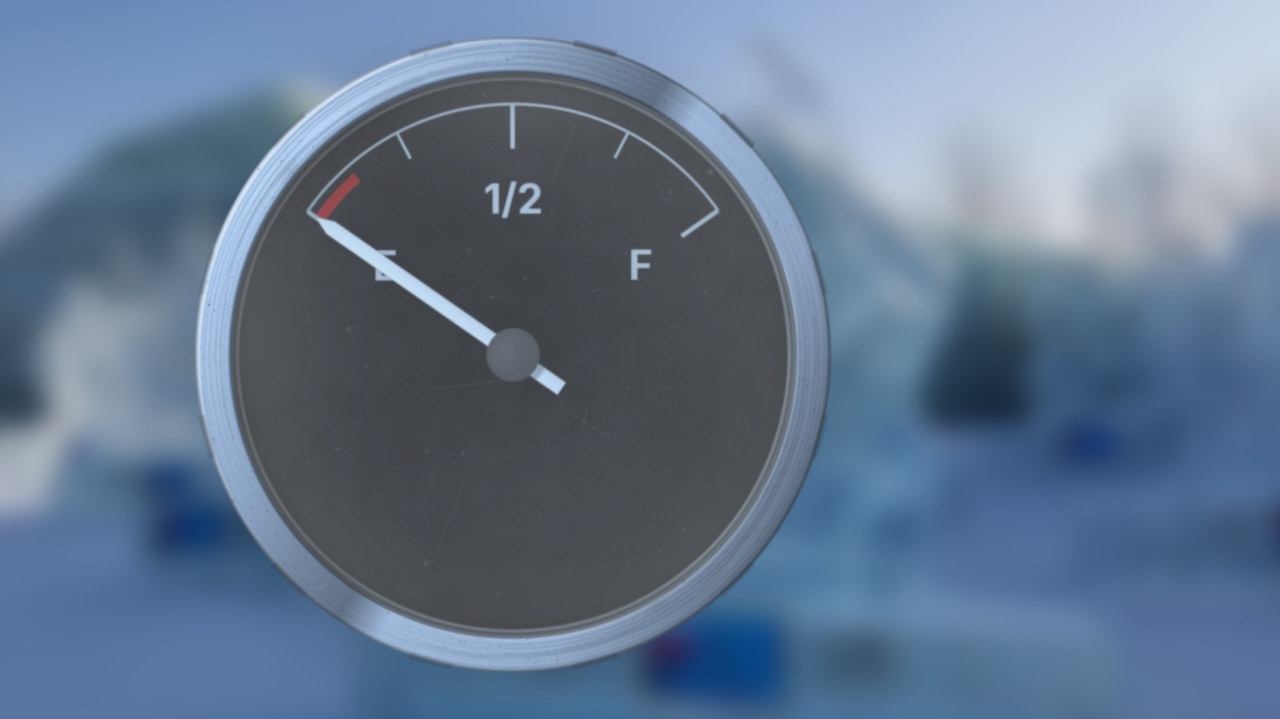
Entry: 0
